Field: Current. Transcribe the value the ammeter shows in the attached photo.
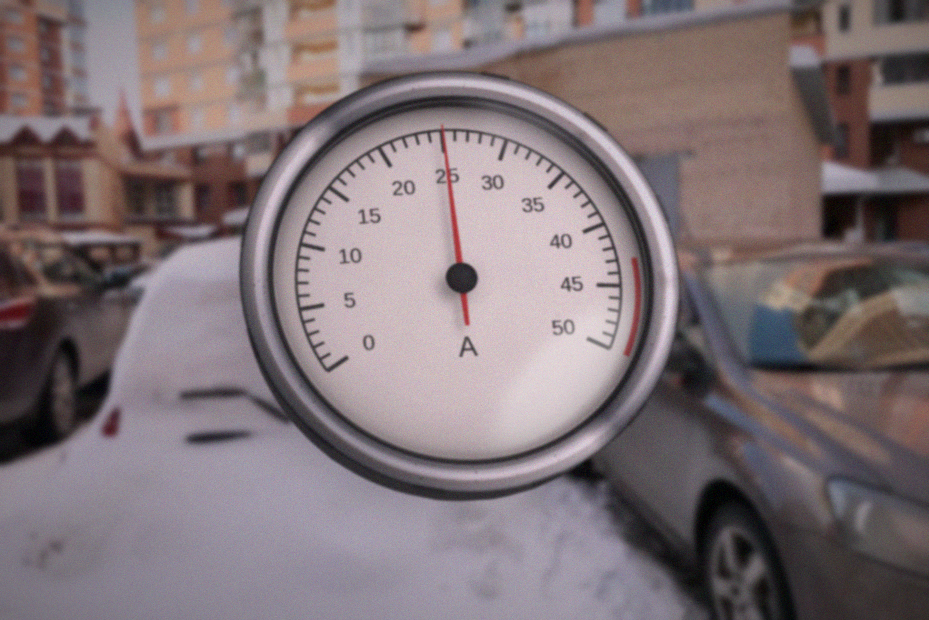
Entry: 25 A
